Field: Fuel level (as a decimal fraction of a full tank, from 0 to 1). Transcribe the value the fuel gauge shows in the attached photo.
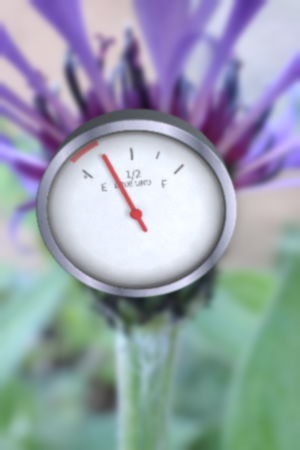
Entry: 0.25
